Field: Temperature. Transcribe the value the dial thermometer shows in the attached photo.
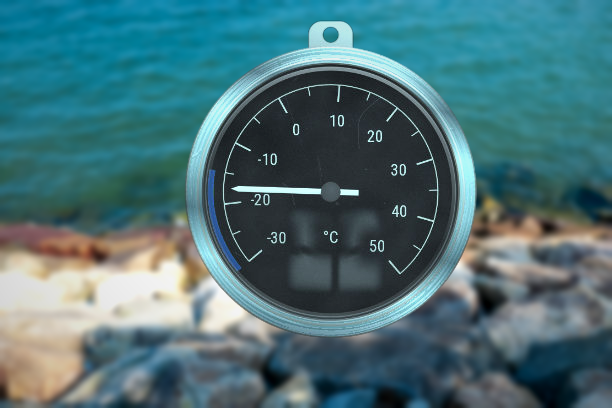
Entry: -17.5 °C
